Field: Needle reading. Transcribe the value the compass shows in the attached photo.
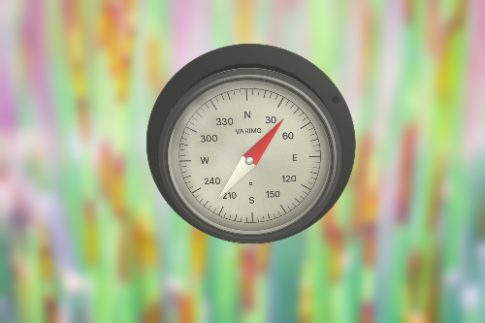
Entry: 40 °
